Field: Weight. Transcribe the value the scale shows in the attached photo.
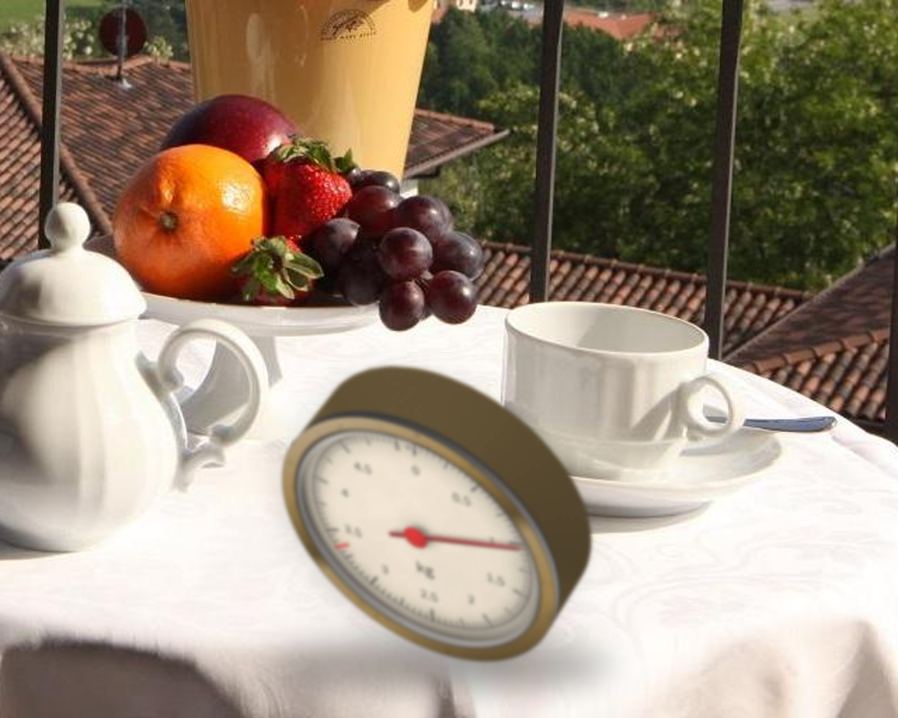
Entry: 1 kg
